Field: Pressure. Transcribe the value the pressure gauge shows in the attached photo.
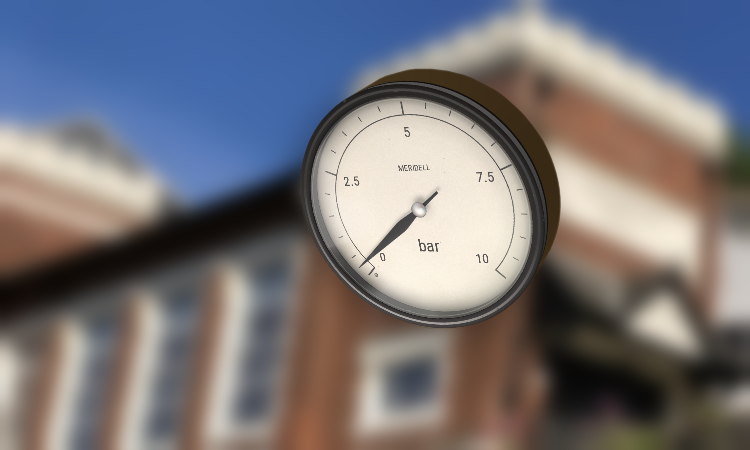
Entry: 0.25 bar
